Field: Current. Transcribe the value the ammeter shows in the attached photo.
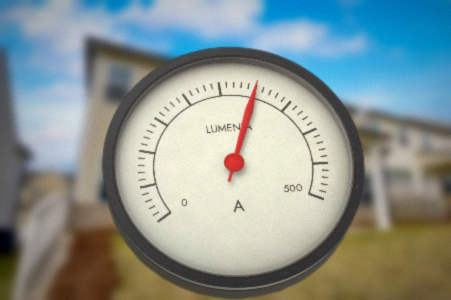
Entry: 300 A
